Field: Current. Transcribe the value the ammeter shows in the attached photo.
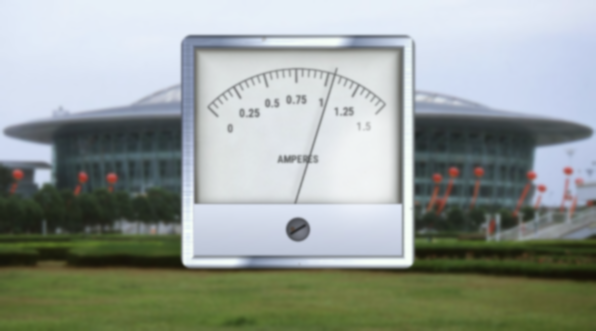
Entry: 1.05 A
